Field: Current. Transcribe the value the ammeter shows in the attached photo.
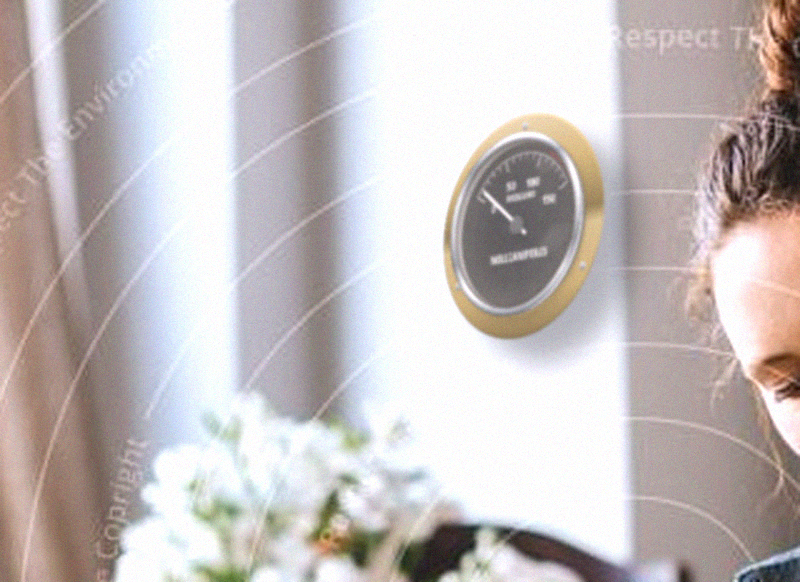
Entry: 10 mA
